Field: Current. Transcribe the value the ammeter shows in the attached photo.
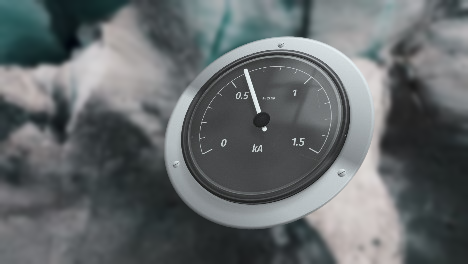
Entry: 0.6 kA
